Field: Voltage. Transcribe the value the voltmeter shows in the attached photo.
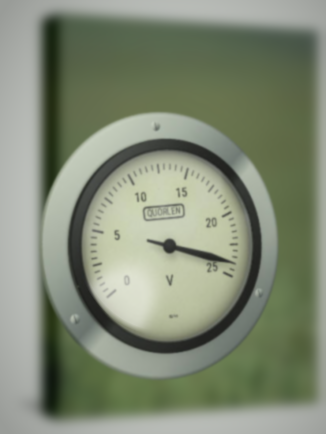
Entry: 24 V
